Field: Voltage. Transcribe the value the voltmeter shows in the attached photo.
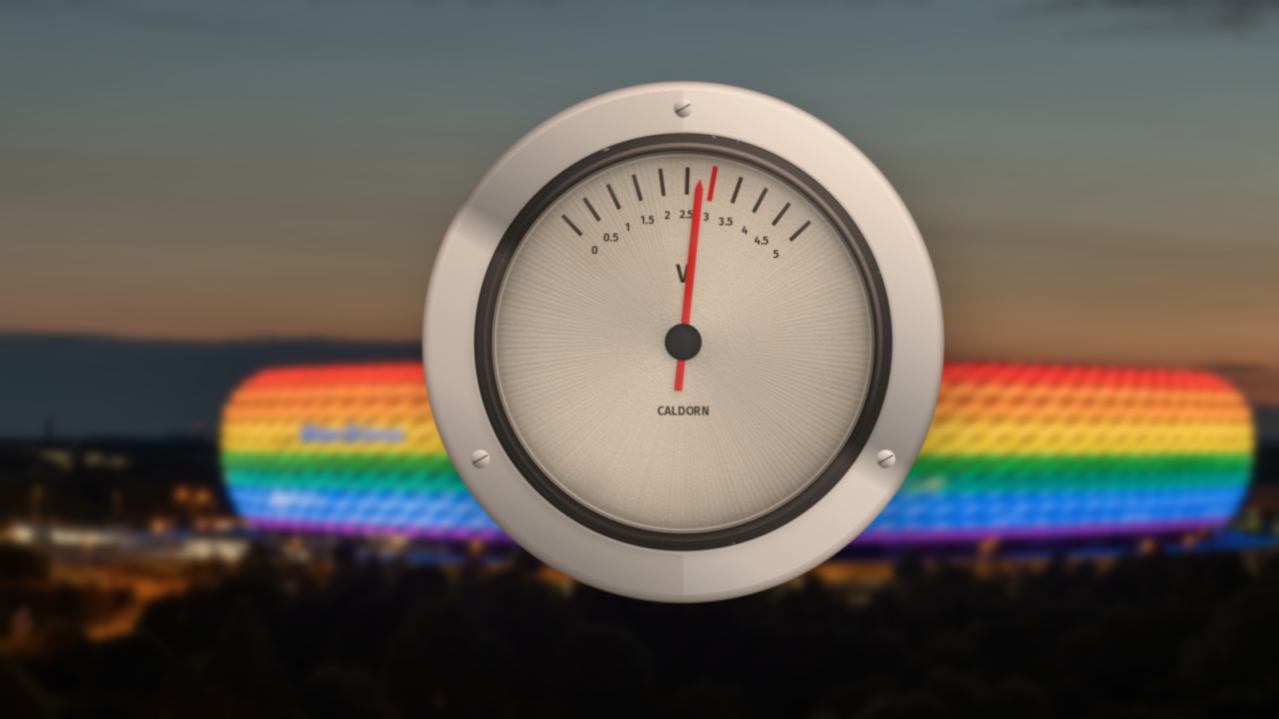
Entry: 2.75 V
